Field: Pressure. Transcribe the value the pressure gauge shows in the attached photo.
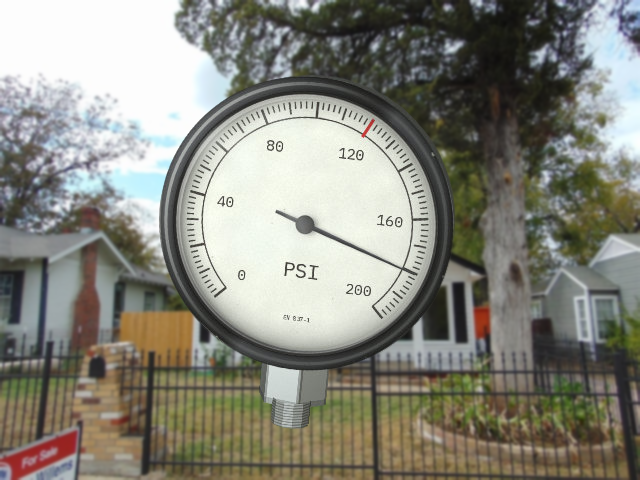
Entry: 180 psi
